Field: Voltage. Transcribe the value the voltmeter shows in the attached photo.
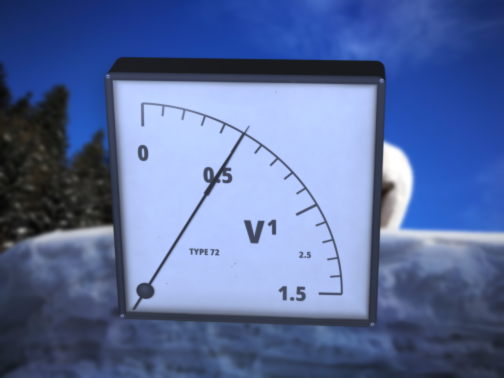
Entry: 0.5 V
